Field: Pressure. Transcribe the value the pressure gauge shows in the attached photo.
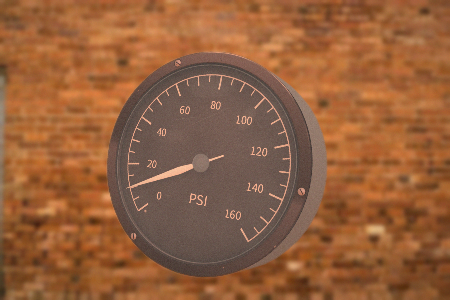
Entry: 10 psi
